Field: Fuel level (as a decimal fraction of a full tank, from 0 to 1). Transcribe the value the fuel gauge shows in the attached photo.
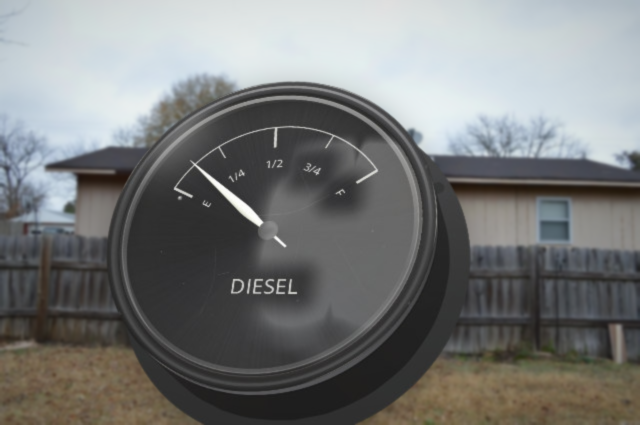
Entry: 0.125
